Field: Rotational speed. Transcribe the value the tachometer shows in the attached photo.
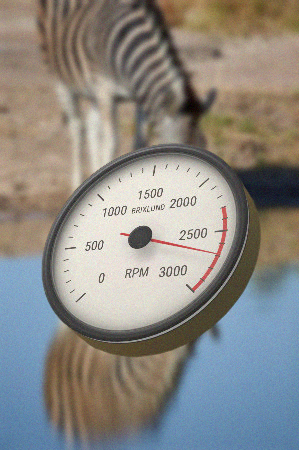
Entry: 2700 rpm
